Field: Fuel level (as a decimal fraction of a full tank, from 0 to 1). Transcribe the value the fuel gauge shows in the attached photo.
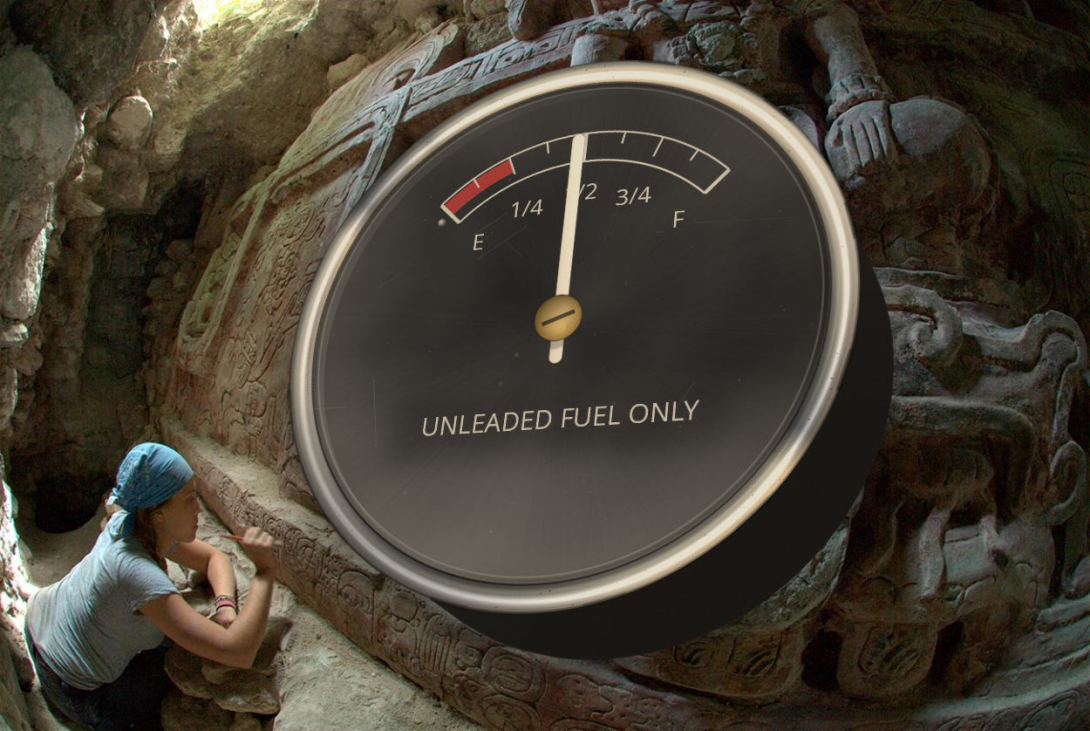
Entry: 0.5
